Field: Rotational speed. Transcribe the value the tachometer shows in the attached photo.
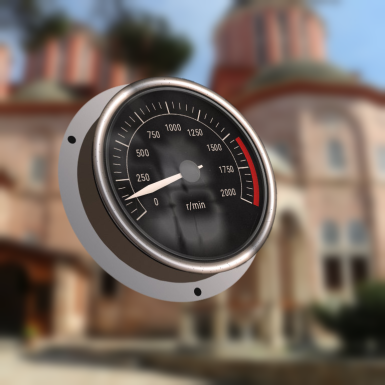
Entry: 125 rpm
